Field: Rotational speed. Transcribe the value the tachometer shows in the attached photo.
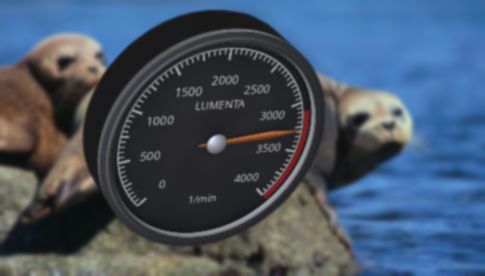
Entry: 3250 rpm
